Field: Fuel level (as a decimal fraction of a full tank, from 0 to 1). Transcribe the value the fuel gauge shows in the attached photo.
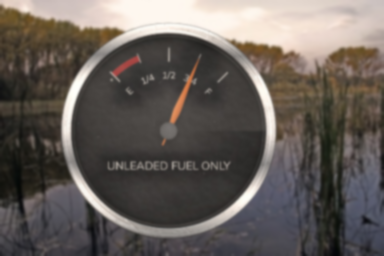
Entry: 0.75
